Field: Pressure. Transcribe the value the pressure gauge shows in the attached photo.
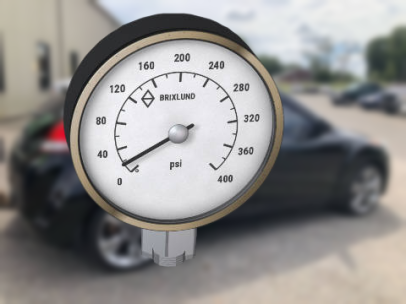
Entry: 20 psi
